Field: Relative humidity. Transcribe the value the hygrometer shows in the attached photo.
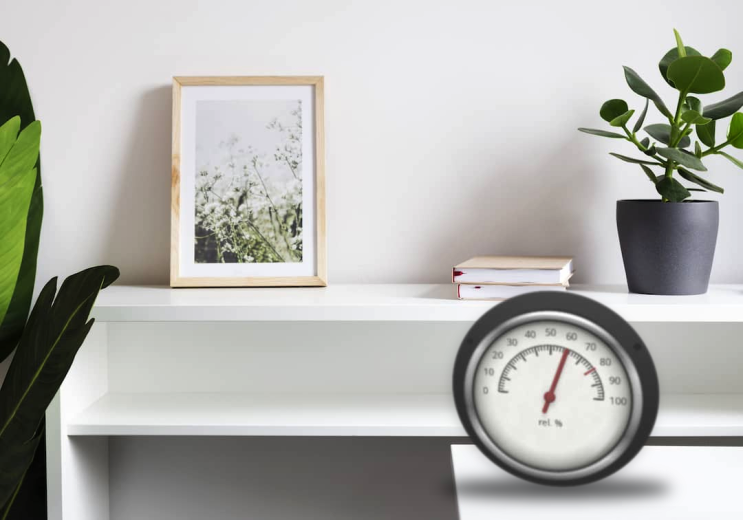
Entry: 60 %
